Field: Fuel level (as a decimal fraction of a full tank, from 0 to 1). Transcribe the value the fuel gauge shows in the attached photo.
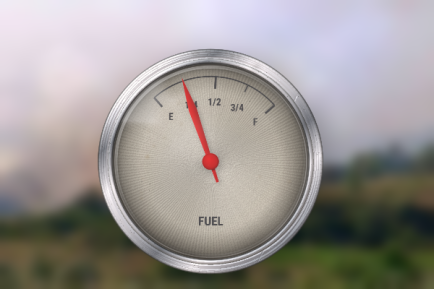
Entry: 0.25
